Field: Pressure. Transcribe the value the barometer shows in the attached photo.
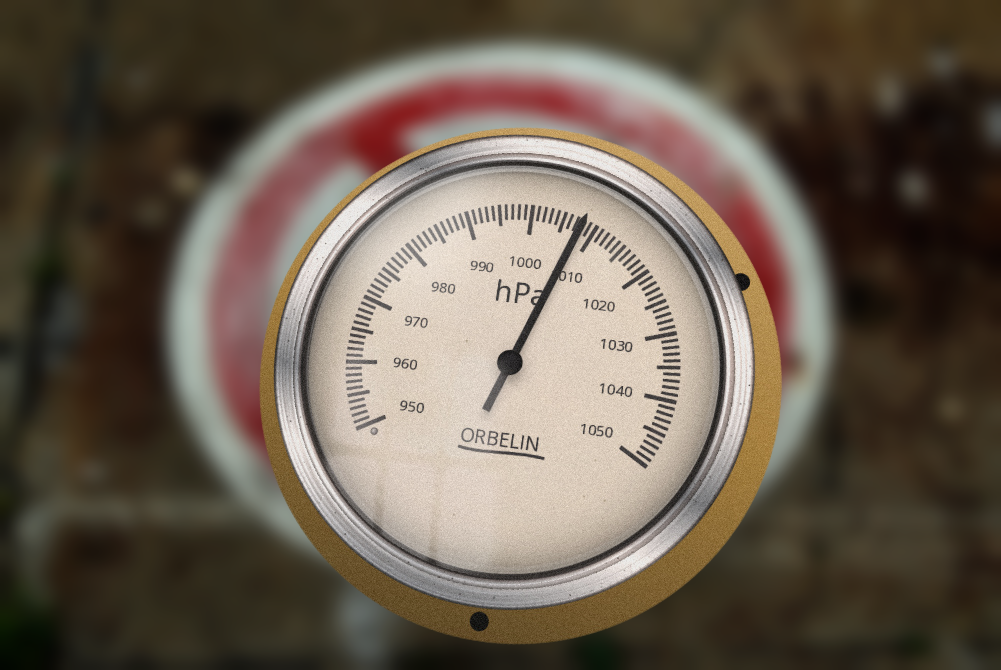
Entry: 1008 hPa
